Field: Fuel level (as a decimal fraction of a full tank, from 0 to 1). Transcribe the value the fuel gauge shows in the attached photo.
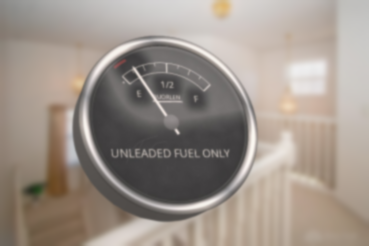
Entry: 0.125
